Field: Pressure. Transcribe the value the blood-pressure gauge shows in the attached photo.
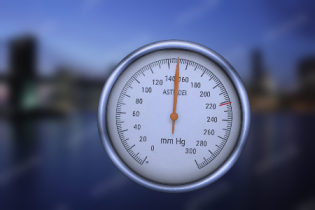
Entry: 150 mmHg
